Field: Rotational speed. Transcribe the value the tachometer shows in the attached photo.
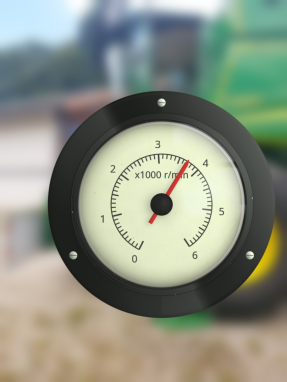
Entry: 3700 rpm
